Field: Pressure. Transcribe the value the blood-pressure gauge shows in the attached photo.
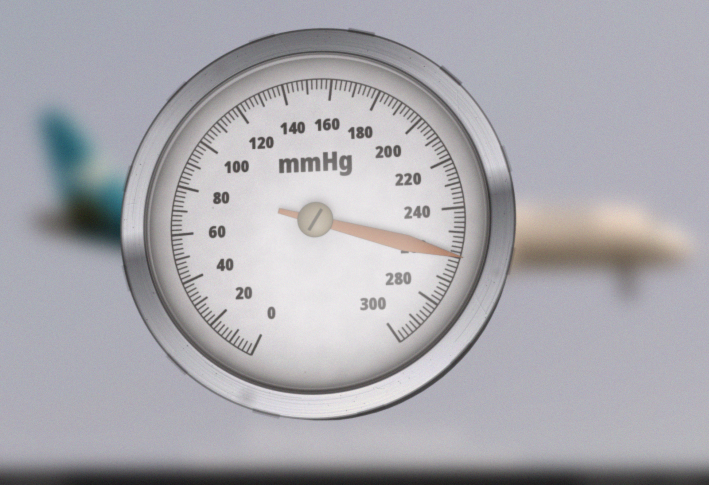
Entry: 260 mmHg
